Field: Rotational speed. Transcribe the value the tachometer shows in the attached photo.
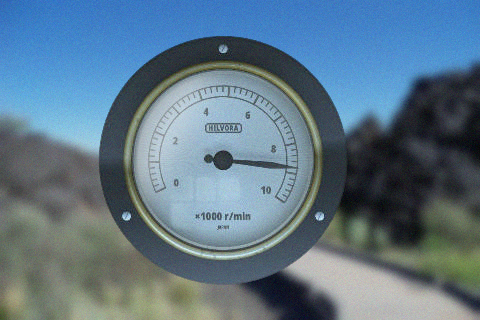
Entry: 8800 rpm
